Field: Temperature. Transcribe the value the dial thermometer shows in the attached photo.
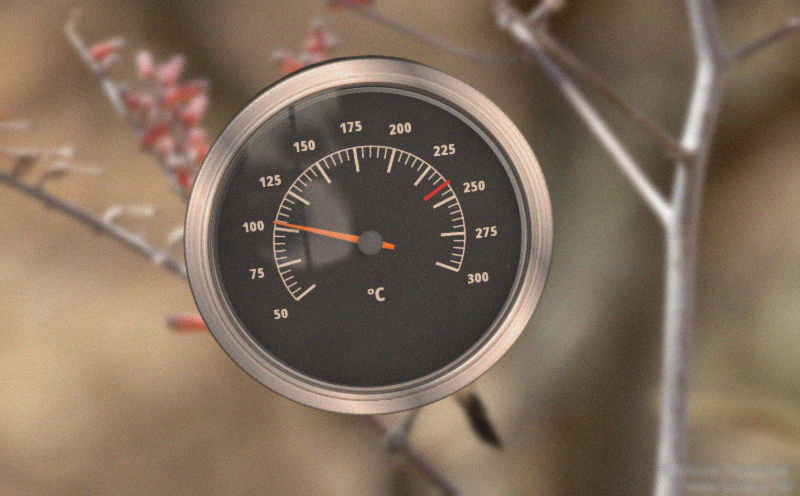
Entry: 105 °C
